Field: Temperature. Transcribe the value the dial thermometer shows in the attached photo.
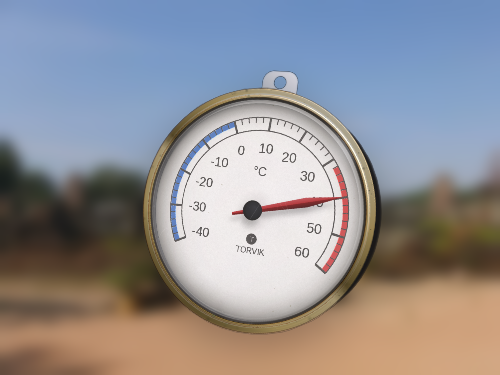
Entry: 40 °C
